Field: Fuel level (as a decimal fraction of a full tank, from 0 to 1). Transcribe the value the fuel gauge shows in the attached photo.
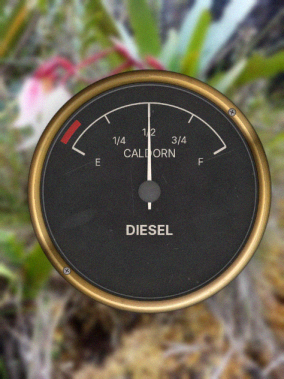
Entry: 0.5
